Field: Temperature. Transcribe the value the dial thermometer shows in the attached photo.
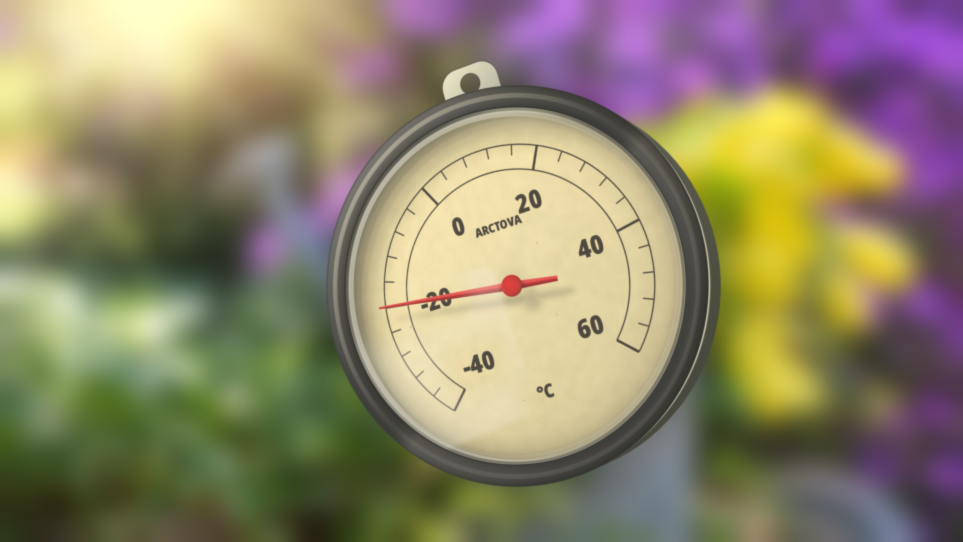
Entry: -20 °C
